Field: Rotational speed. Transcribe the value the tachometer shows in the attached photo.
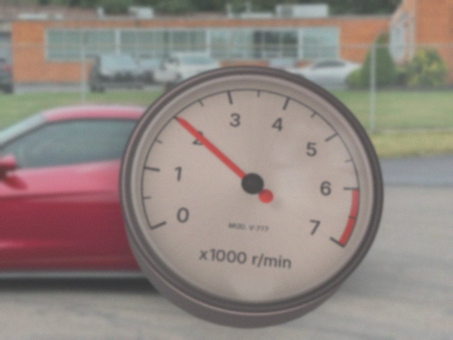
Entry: 2000 rpm
